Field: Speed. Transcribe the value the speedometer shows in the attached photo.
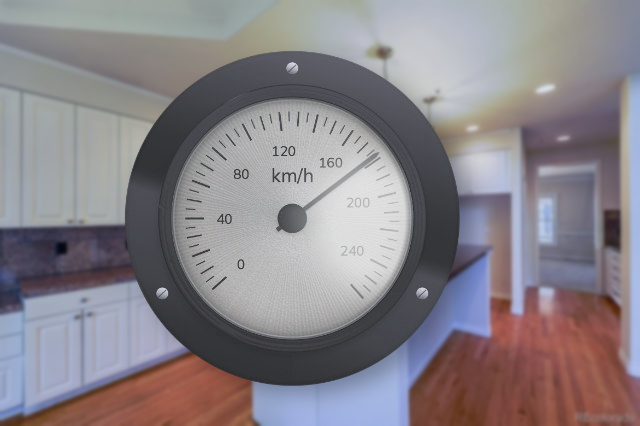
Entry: 177.5 km/h
